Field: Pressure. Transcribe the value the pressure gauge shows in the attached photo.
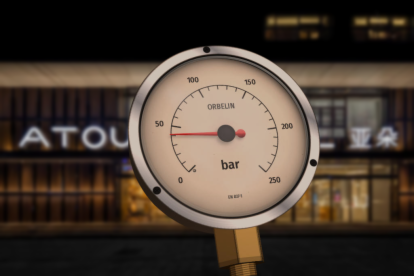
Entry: 40 bar
